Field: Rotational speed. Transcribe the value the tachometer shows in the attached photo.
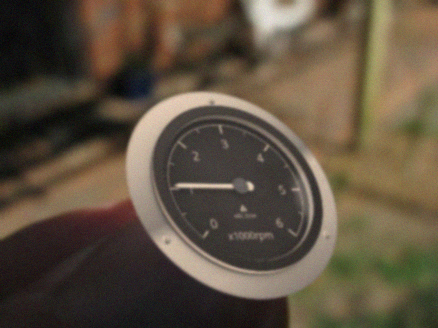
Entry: 1000 rpm
